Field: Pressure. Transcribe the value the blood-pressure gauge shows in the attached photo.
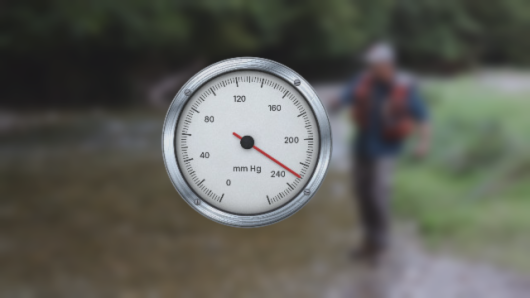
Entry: 230 mmHg
